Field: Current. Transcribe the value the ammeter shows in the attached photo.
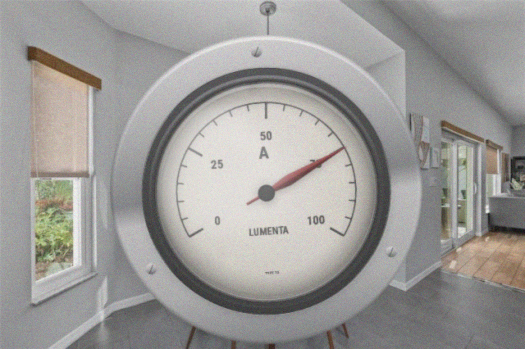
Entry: 75 A
